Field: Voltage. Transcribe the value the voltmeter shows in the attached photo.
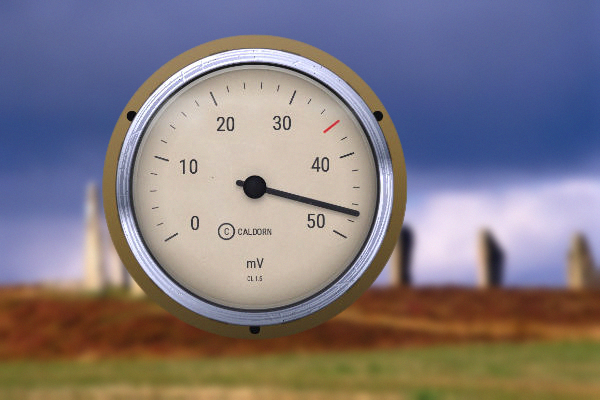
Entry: 47 mV
